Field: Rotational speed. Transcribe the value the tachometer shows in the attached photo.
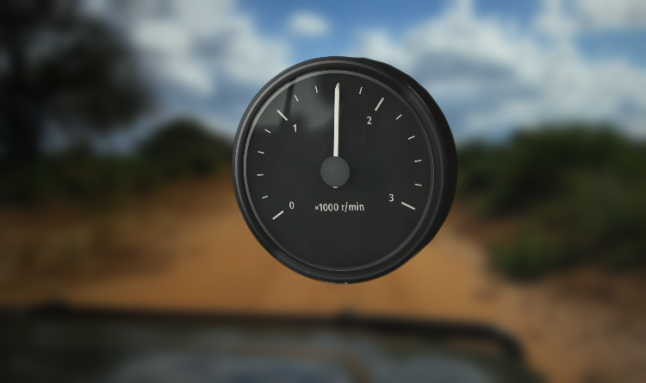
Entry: 1600 rpm
